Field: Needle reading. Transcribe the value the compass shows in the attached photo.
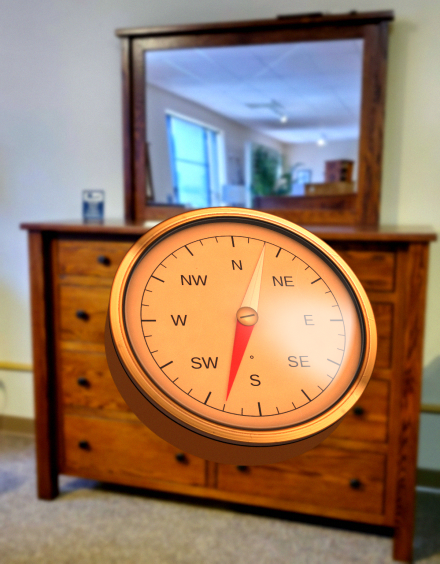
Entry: 200 °
